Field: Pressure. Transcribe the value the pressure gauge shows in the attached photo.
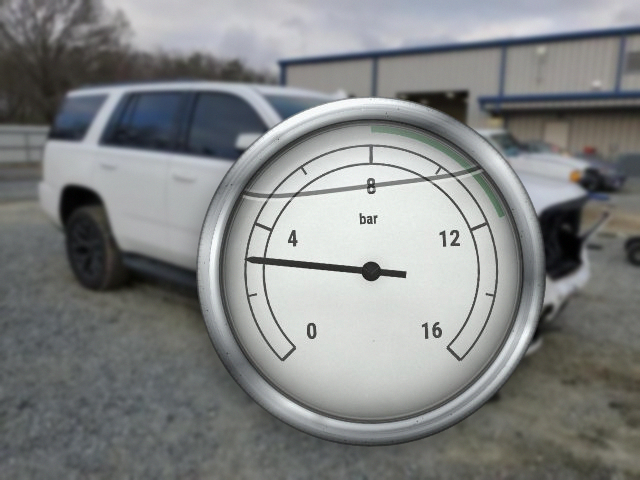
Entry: 3 bar
